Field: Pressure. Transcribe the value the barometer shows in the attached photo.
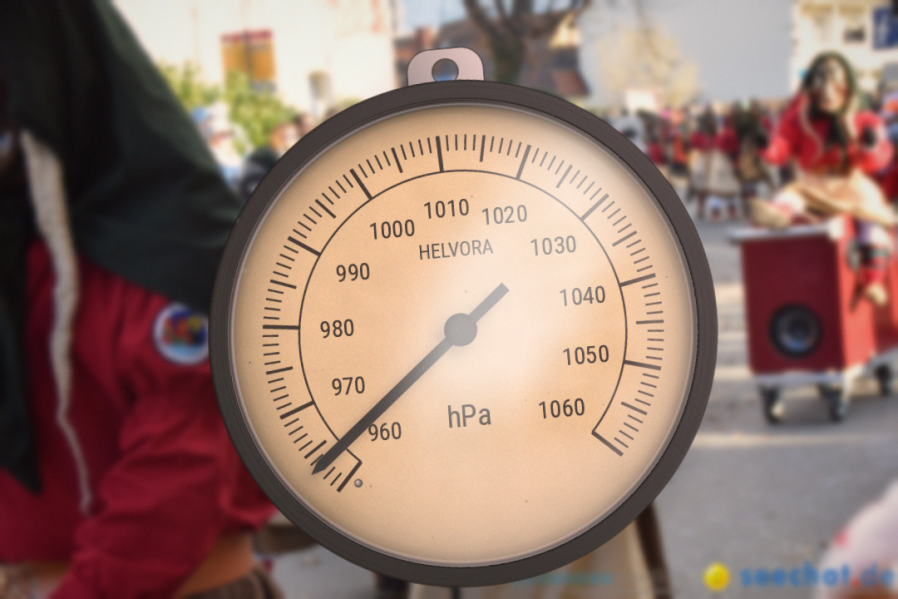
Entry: 963 hPa
